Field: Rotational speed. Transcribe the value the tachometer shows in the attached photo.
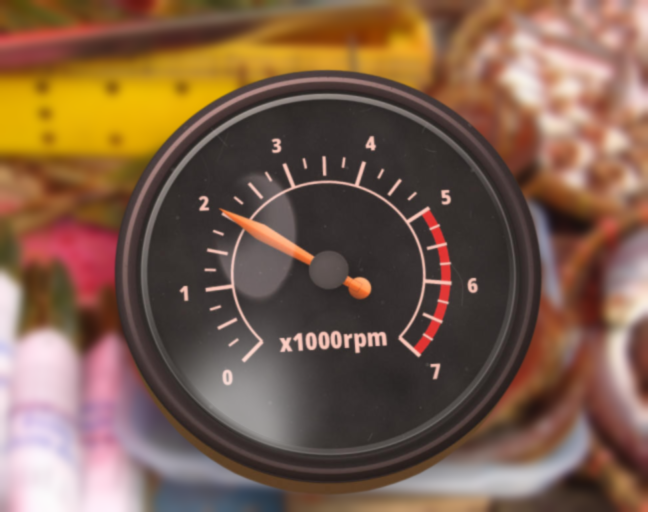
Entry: 2000 rpm
